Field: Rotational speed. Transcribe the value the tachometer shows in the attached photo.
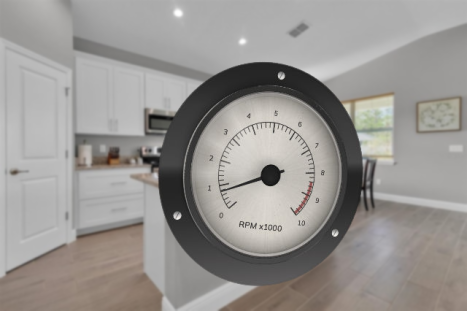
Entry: 800 rpm
